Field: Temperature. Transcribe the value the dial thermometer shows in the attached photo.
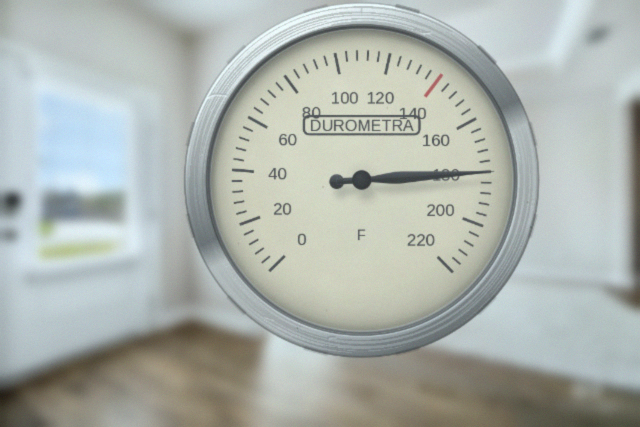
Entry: 180 °F
